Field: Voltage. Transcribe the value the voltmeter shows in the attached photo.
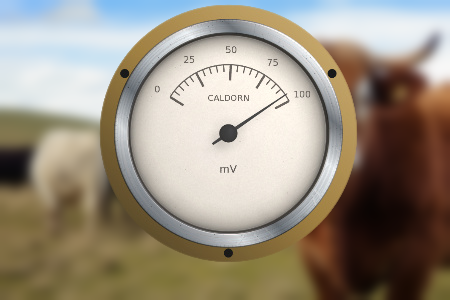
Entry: 95 mV
